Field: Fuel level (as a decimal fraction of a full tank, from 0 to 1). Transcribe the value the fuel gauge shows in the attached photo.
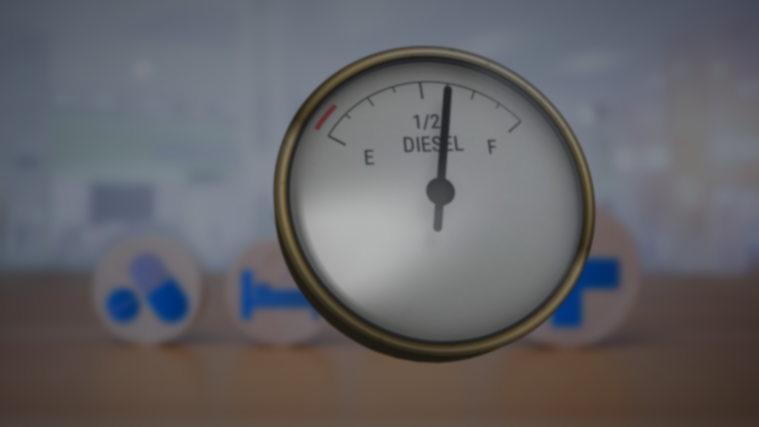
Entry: 0.625
